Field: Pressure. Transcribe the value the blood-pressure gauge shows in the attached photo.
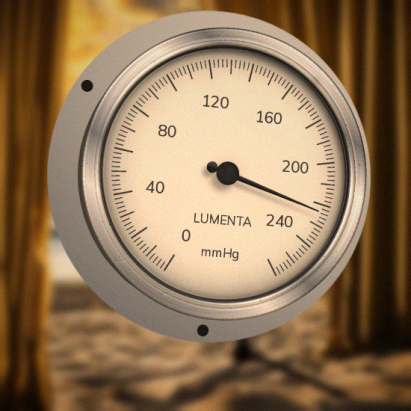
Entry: 224 mmHg
